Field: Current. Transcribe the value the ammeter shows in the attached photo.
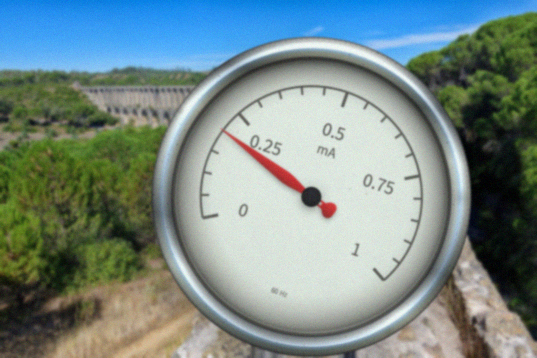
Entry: 0.2 mA
